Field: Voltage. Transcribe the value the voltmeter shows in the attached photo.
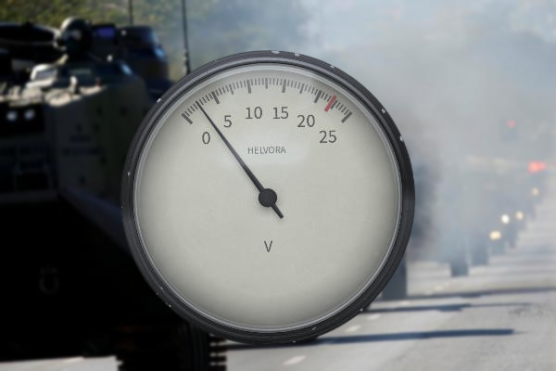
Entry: 2.5 V
